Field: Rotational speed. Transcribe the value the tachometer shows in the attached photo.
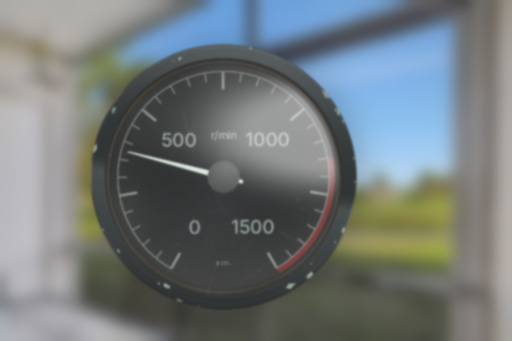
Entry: 375 rpm
